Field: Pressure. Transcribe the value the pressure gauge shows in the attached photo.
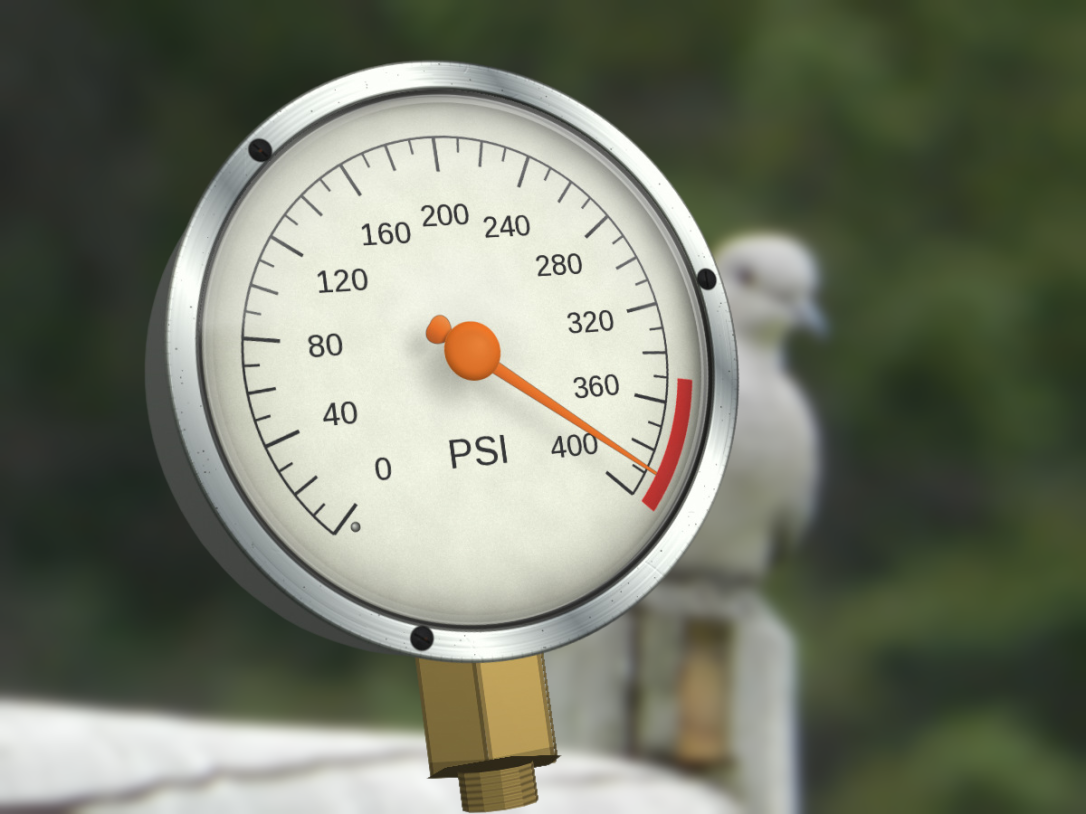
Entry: 390 psi
